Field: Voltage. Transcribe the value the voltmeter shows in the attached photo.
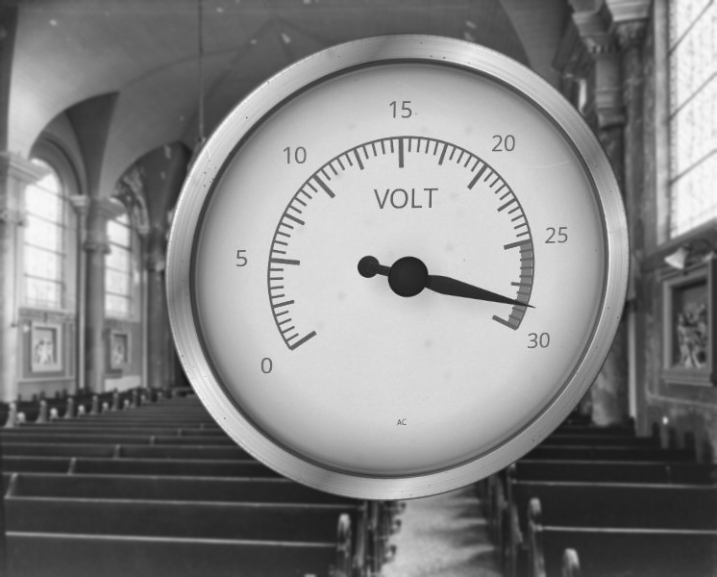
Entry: 28.5 V
